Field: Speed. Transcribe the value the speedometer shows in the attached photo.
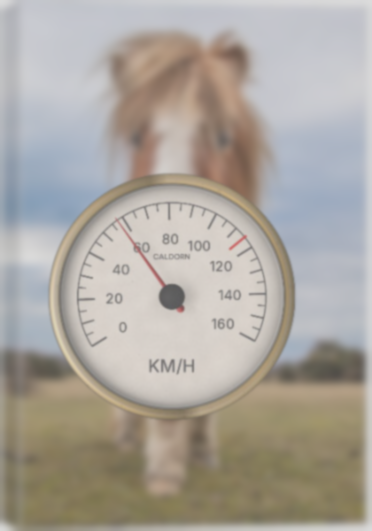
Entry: 57.5 km/h
